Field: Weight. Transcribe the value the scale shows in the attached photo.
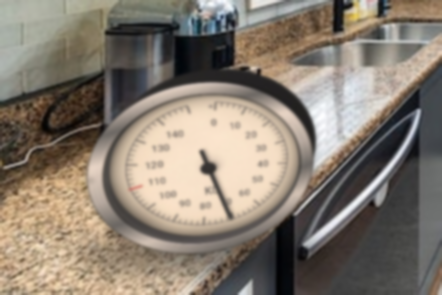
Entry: 70 kg
